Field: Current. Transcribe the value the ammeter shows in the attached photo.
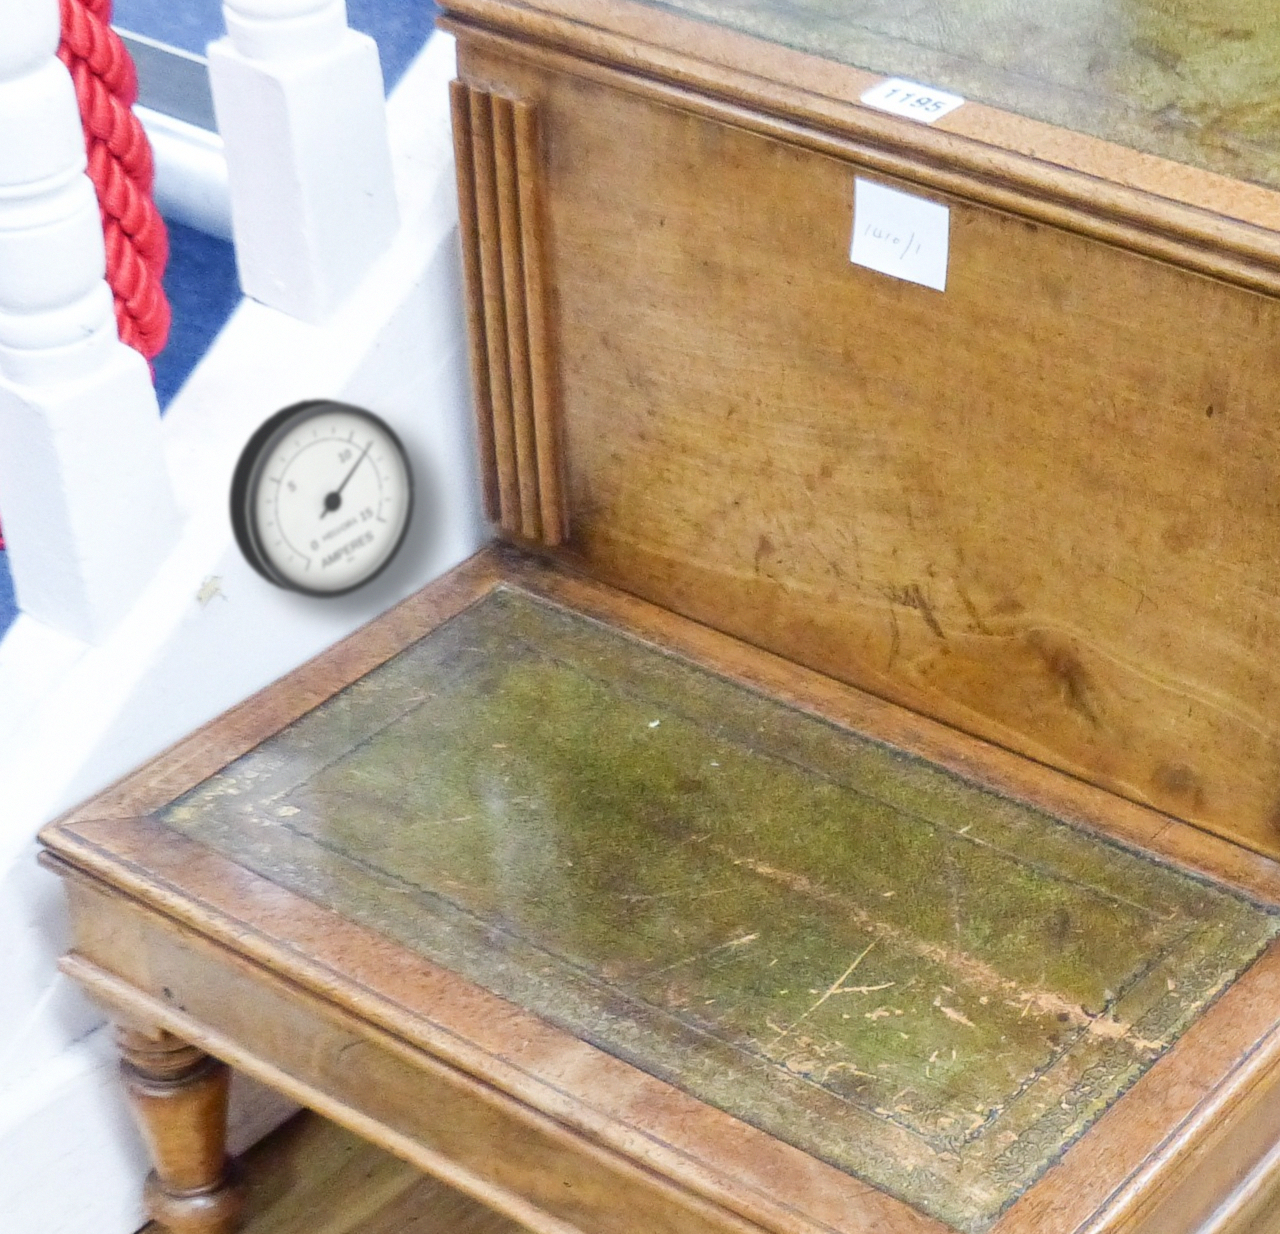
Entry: 11 A
